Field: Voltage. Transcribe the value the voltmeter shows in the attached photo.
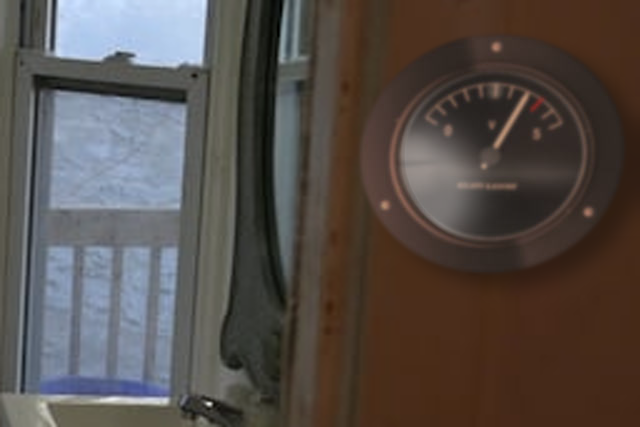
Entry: 3.5 V
